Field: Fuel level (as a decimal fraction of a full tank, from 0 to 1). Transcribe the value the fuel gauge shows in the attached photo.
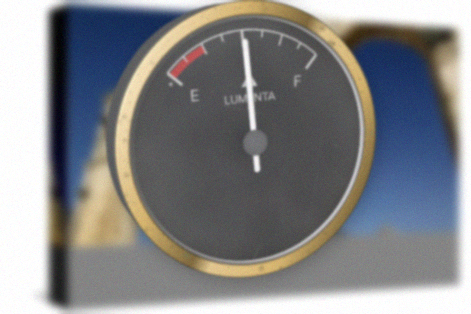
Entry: 0.5
